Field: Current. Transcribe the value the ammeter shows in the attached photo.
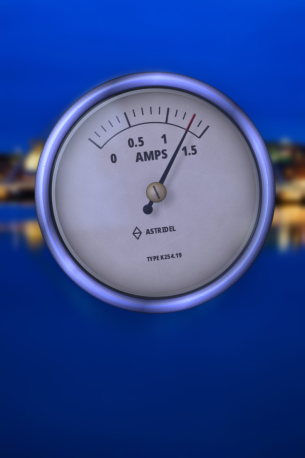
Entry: 1.3 A
